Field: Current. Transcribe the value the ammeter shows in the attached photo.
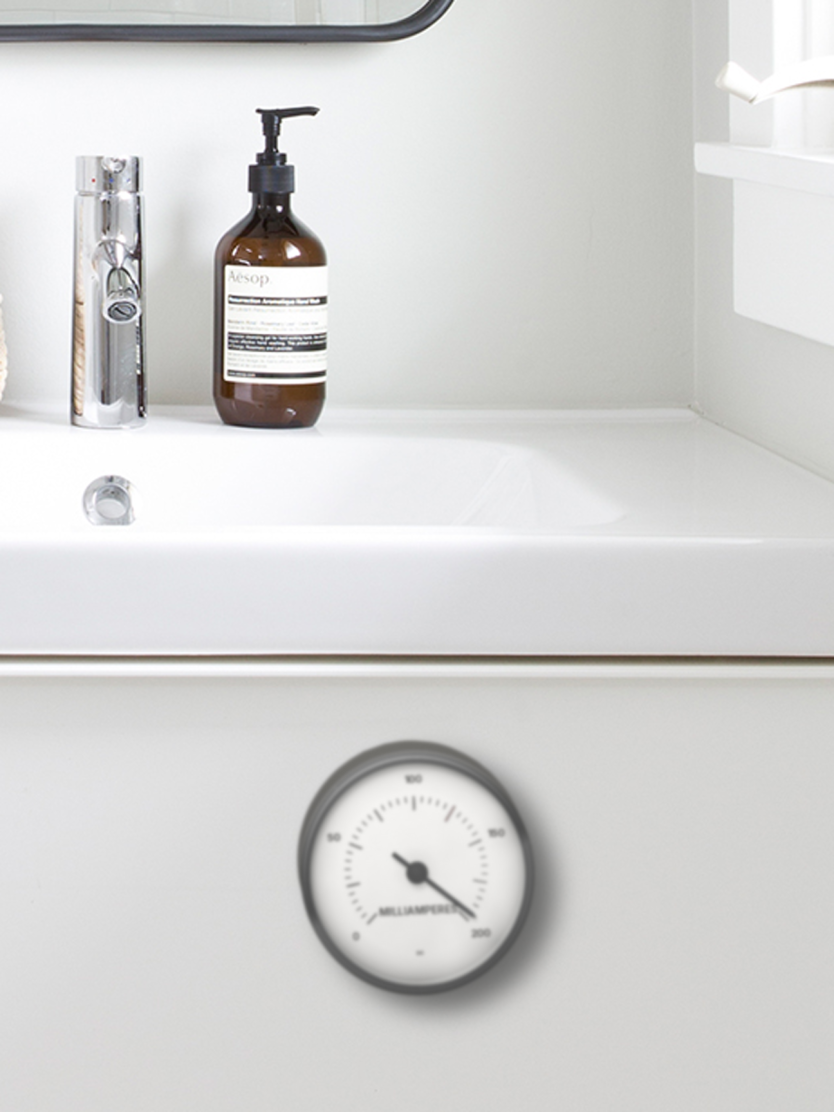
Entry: 195 mA
